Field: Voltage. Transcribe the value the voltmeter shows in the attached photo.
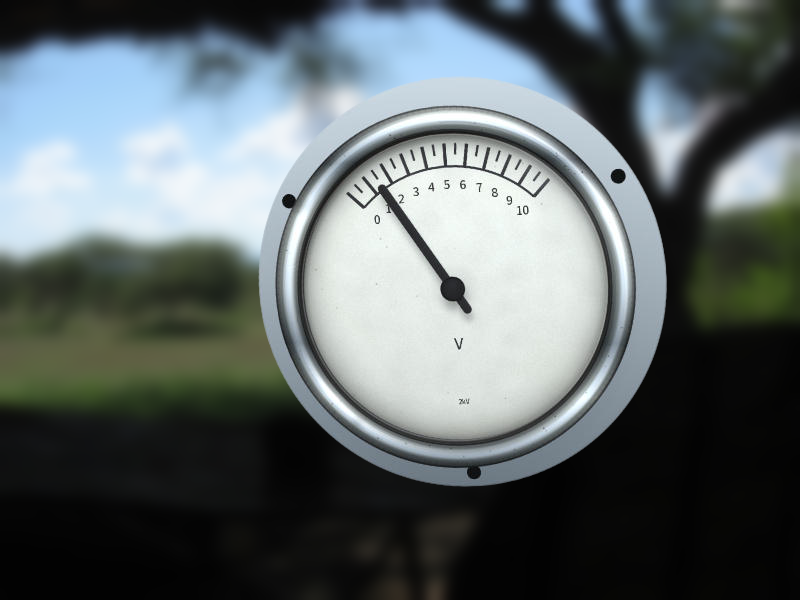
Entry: 1.5 V
